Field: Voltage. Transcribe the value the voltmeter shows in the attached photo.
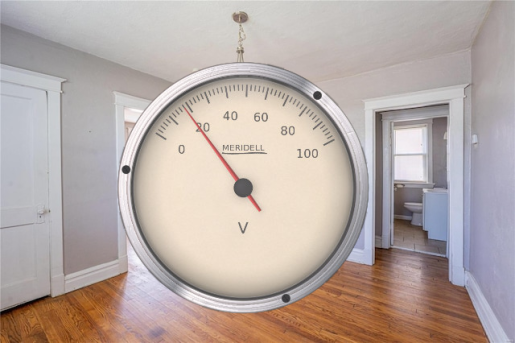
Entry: 18 V
